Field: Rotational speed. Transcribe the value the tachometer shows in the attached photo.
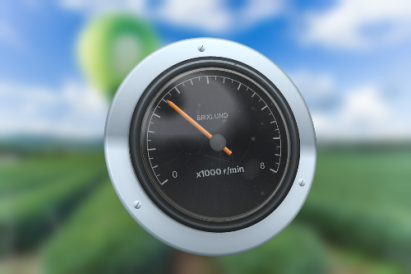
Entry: 2500 rpm
